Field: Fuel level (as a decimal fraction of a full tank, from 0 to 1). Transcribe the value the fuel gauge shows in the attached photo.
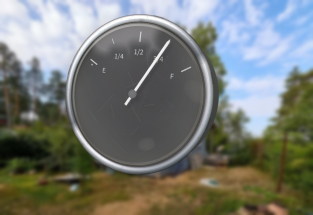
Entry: 0.75
